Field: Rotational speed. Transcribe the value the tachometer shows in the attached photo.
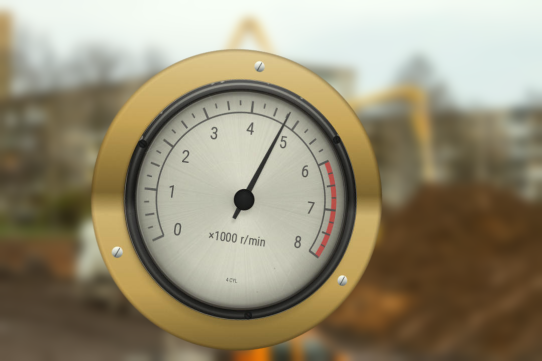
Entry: 4750 rpm
